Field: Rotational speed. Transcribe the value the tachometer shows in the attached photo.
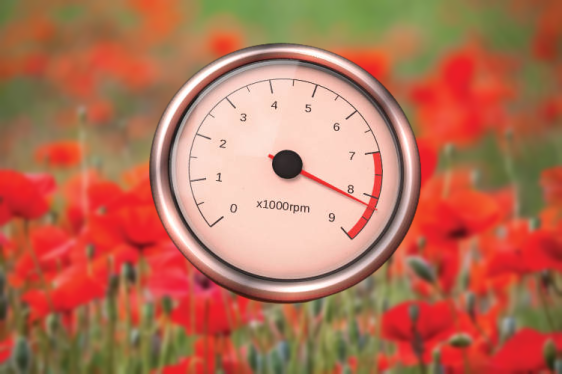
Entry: 8250 rpm
